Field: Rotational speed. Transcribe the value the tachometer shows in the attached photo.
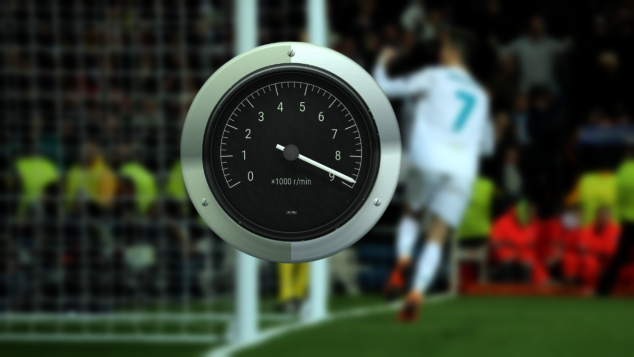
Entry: 8800 rpm
